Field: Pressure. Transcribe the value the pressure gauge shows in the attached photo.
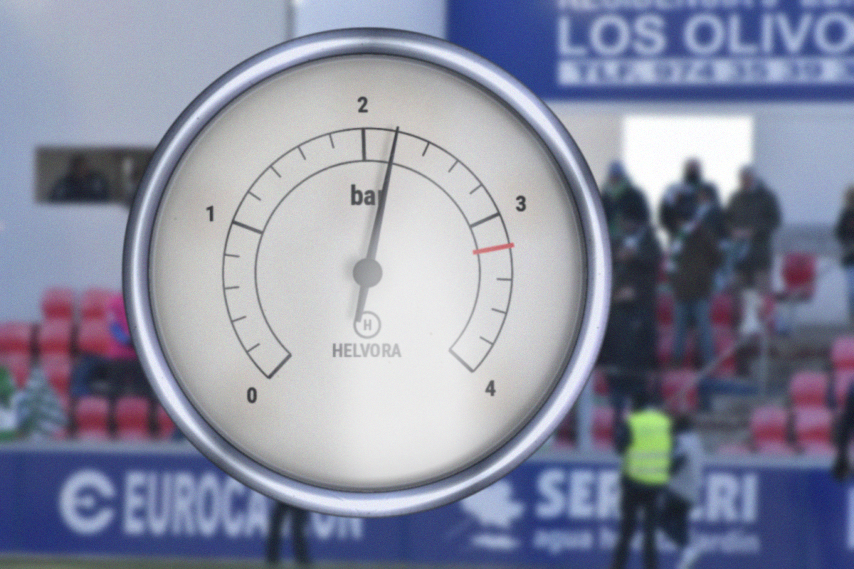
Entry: 2.2 bar
